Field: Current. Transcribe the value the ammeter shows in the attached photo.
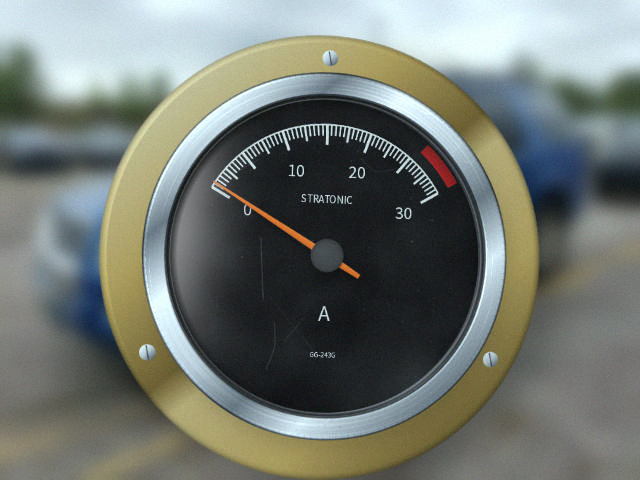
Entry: 0.5 A
